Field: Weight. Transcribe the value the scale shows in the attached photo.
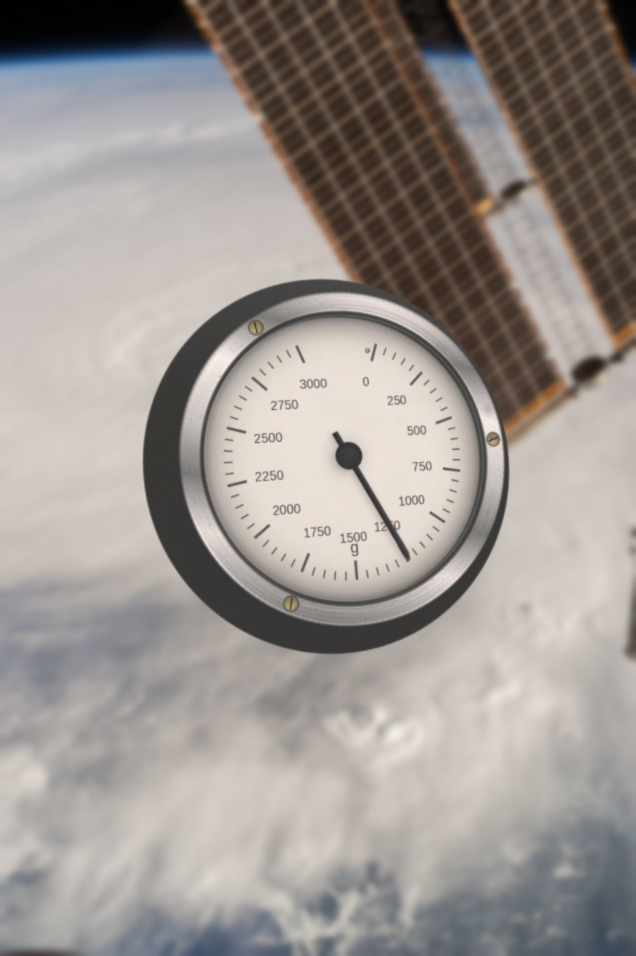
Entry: 1250 g
